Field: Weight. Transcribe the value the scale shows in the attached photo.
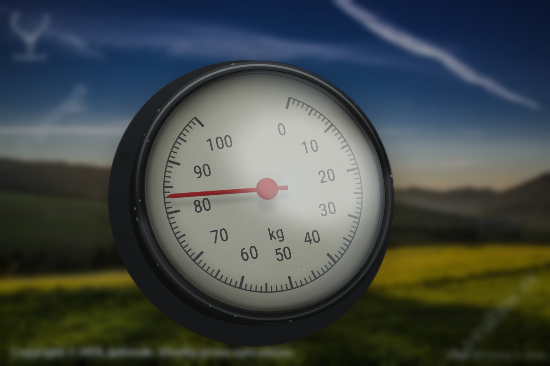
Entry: 83 kg
